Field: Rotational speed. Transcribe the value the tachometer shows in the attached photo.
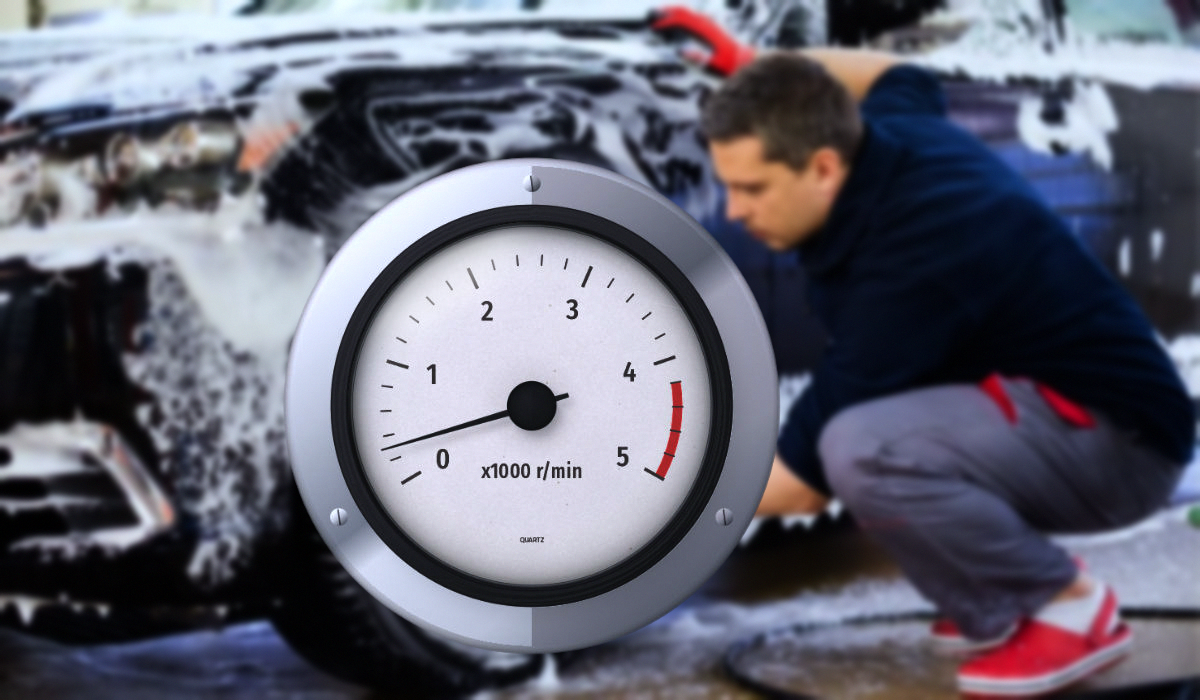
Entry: 300 rpm
